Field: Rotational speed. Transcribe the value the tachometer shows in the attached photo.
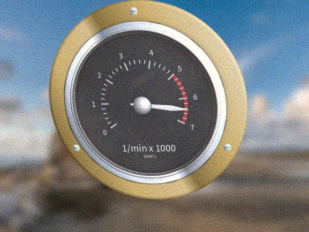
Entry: 6400 rpm
